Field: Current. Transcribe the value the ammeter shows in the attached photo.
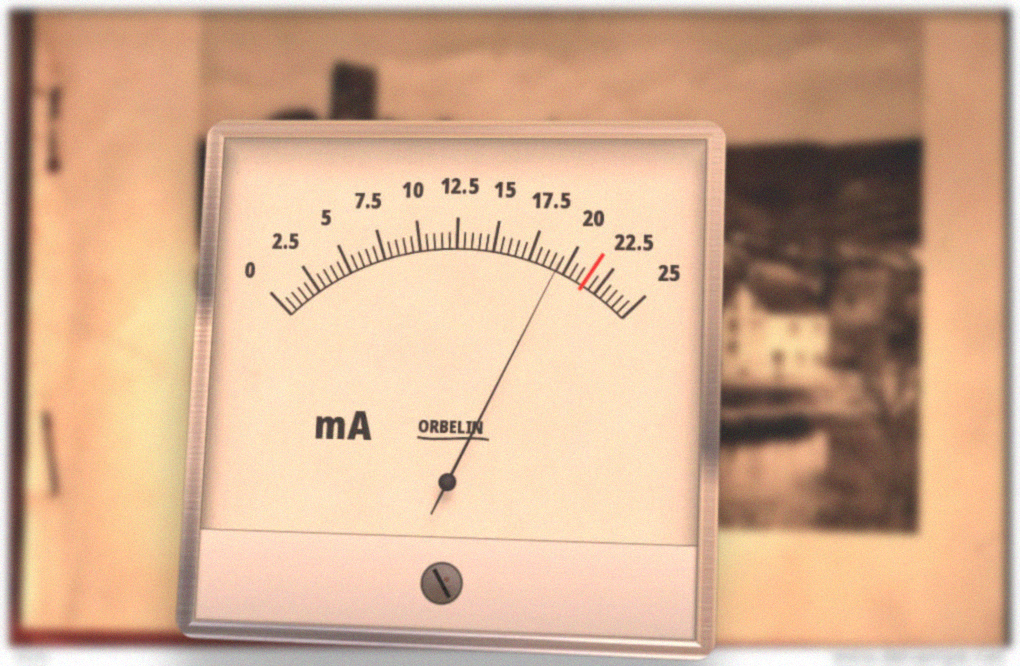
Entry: 19.5 mA
